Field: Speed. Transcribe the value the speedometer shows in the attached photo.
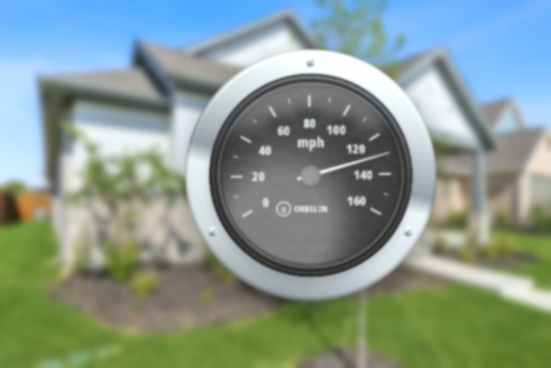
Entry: 130 mph
